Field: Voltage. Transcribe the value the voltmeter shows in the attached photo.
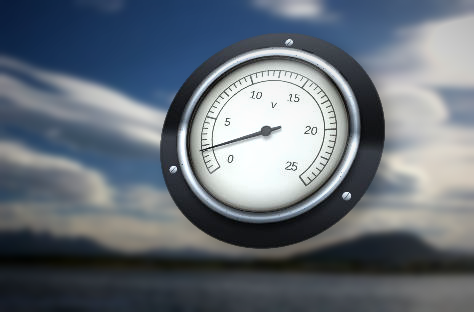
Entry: 2 V
